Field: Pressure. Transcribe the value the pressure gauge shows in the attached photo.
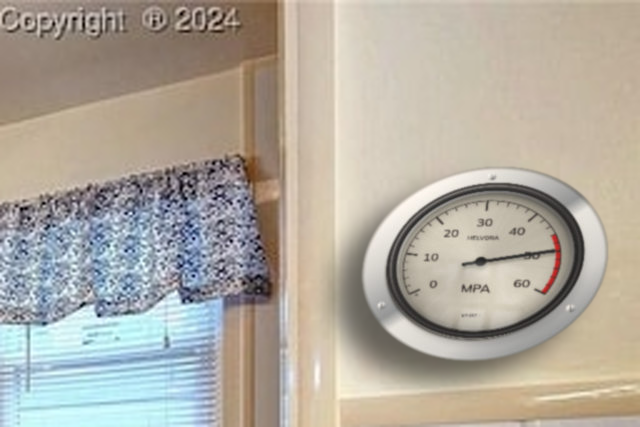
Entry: 50 MPa
